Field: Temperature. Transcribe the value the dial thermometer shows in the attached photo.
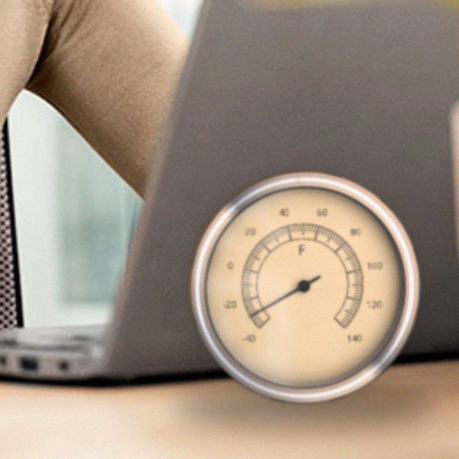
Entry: -30 °F
